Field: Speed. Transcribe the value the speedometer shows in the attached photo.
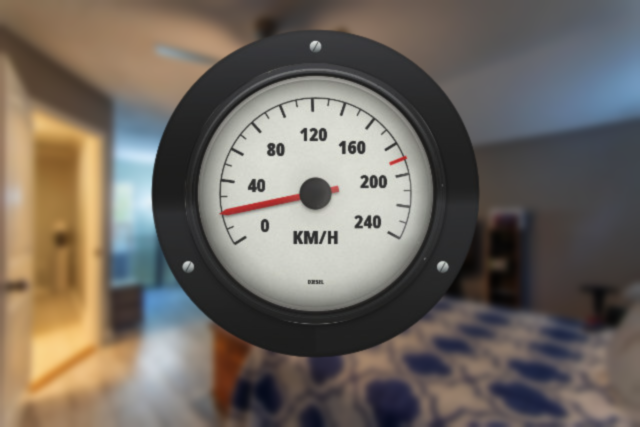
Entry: 20 km/h
